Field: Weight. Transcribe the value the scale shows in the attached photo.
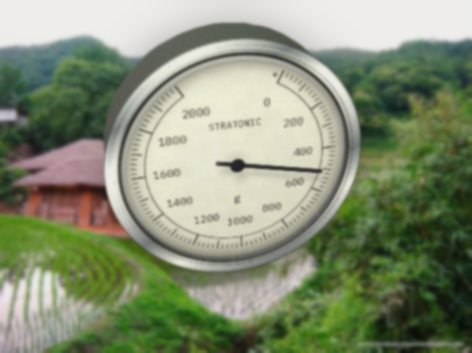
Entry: 500 g
